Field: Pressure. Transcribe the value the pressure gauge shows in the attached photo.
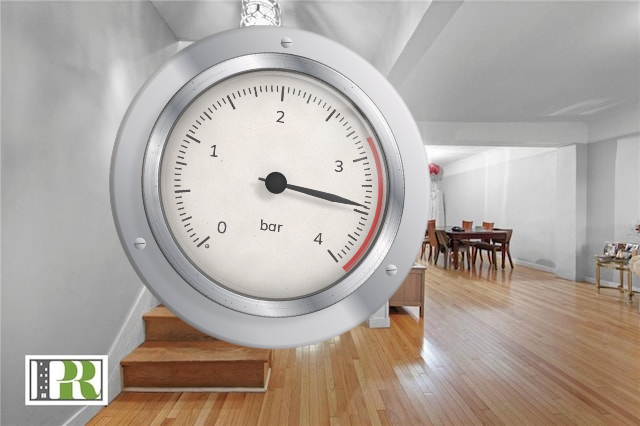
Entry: 3.45 bar
